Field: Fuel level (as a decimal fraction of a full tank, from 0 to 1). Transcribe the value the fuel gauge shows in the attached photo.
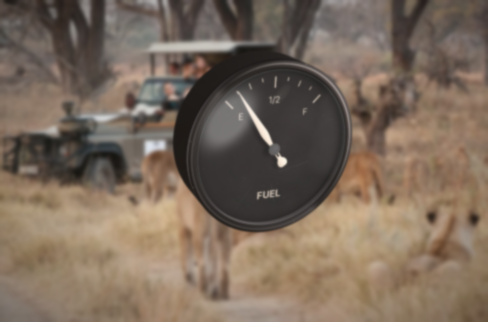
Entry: 0.125
